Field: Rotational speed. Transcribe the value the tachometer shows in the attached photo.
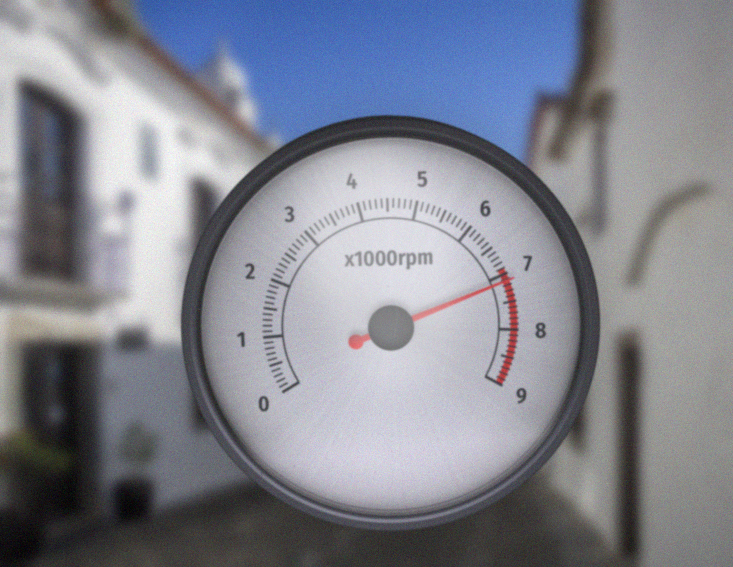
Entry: 7100 rpm
